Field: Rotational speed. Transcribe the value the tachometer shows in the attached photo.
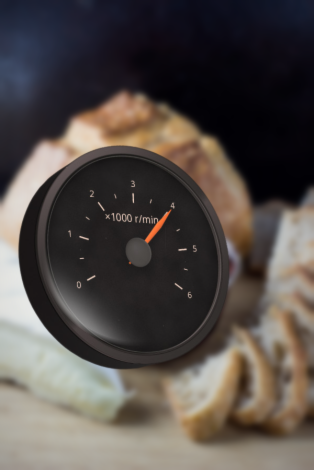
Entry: 4000 rpm
